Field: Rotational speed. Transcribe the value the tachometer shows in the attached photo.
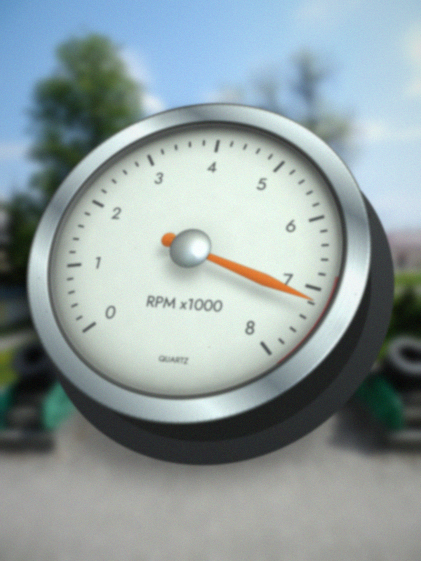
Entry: 7200 rpm
